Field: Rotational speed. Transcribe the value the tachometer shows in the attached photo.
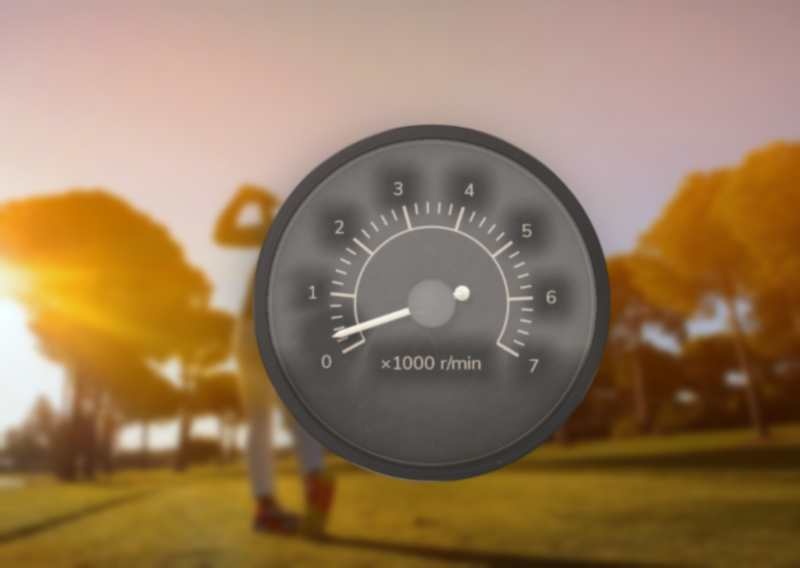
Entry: 300 rpm
